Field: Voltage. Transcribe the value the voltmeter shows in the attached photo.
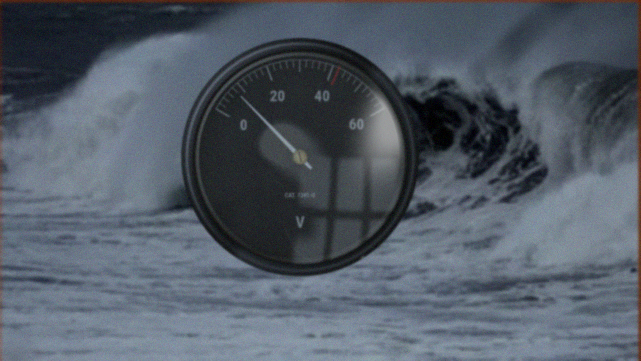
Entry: 8 V
